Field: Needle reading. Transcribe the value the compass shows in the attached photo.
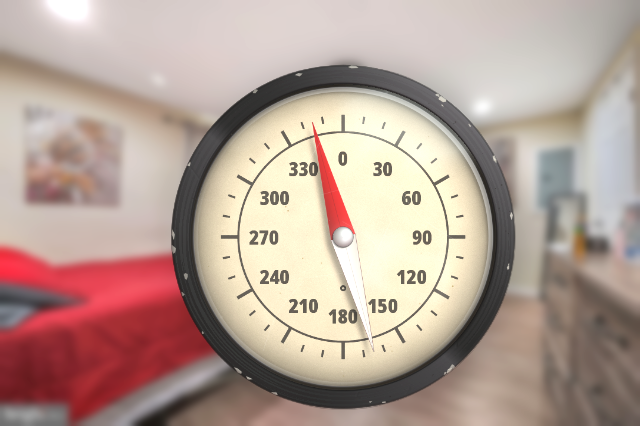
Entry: 345 °
